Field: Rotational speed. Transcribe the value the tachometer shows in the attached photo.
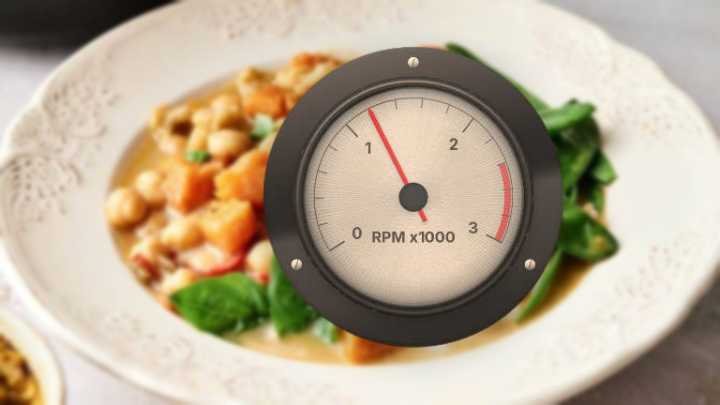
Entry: 1200 rpm
